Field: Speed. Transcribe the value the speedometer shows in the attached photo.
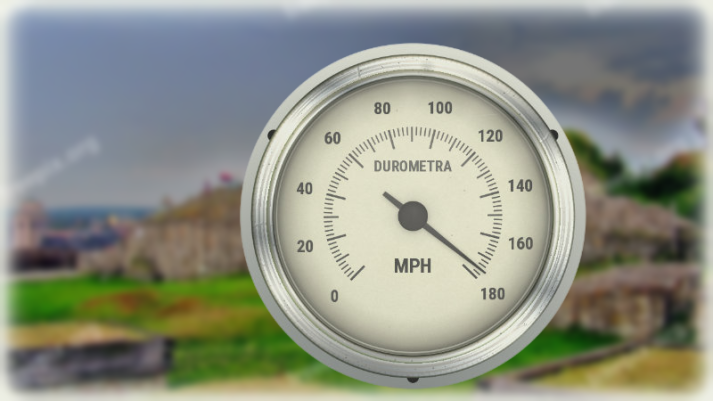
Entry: 176 mph
